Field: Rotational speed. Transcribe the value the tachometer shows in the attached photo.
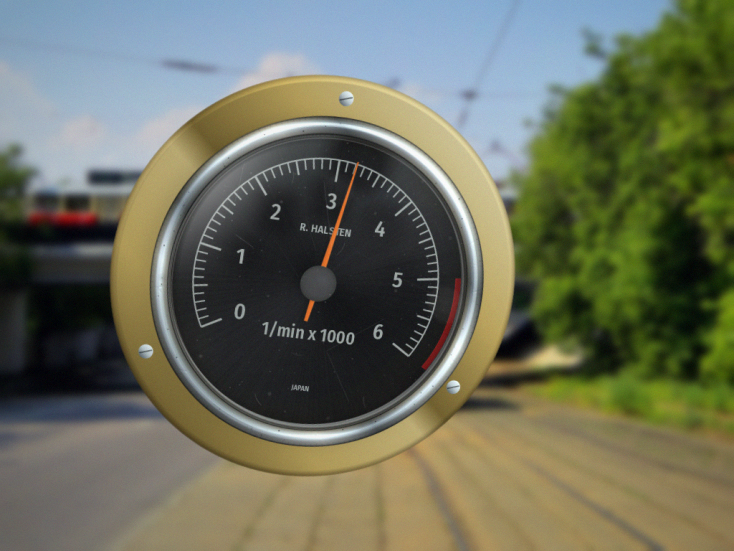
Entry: 3200 rpm
